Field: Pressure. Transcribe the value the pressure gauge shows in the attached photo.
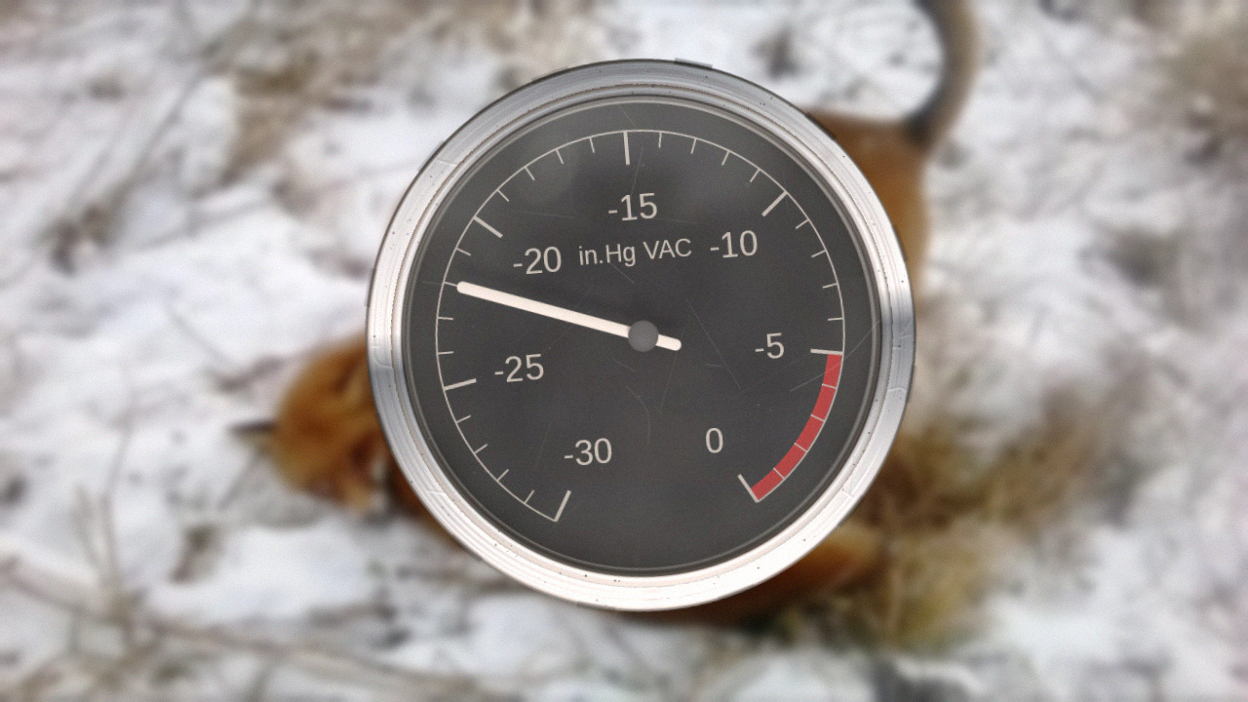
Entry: -22 inHg
